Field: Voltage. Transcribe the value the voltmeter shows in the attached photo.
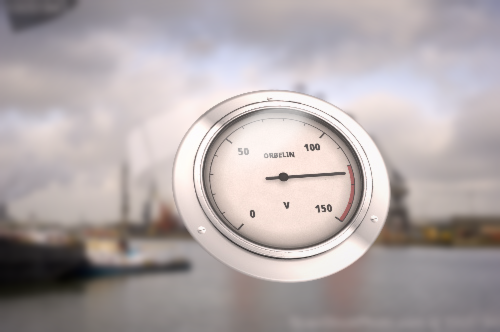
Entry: 125 V
